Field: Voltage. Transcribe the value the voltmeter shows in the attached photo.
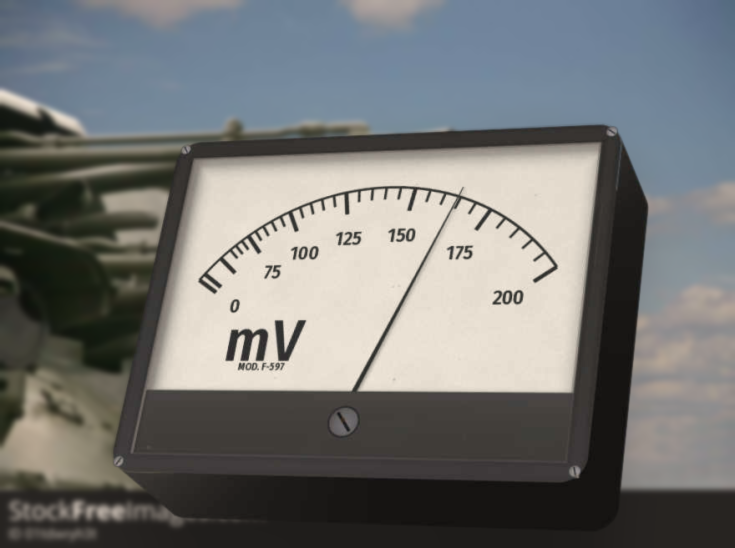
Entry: 165 mV
